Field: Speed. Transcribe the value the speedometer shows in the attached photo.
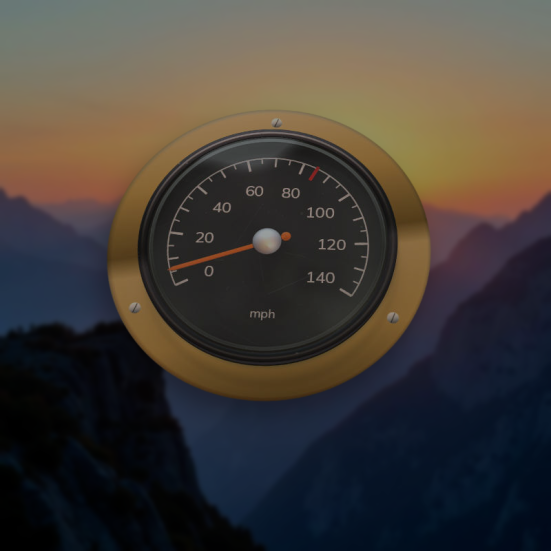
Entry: 5 mph
